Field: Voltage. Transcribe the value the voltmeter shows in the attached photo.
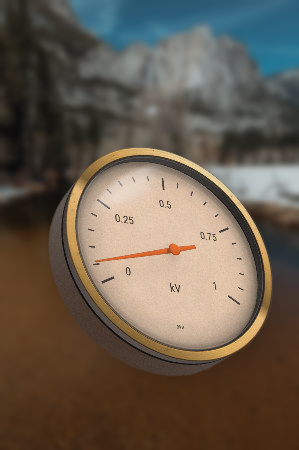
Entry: 0.05 kV
